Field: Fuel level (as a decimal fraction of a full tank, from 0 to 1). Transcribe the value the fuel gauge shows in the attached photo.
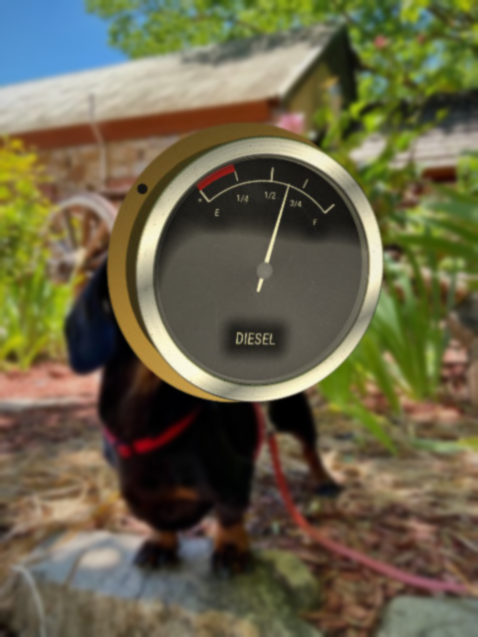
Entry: 0.625
